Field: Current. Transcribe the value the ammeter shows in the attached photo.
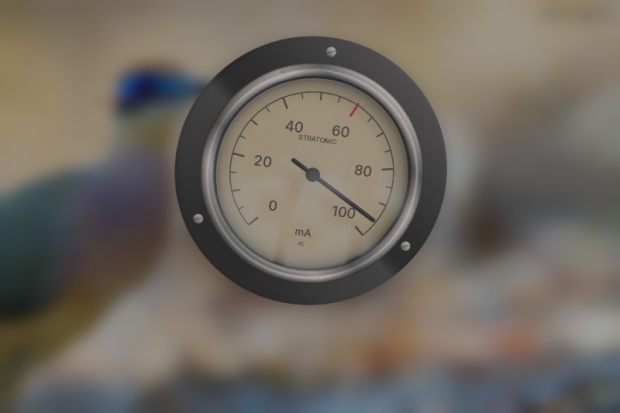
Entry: 95 mA
